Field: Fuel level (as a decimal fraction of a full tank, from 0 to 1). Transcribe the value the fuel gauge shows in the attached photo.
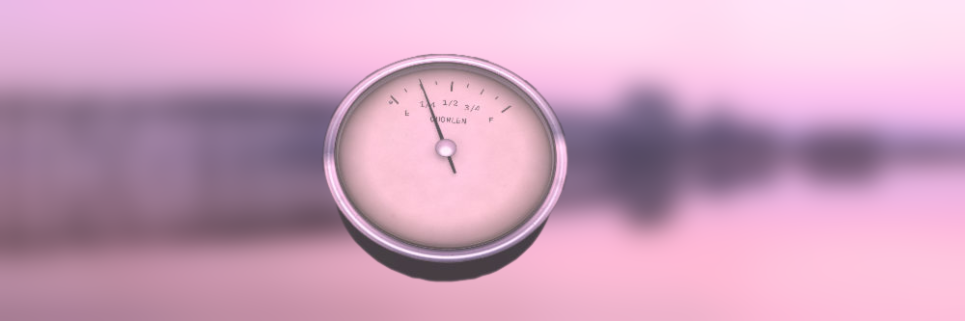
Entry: 0.25
